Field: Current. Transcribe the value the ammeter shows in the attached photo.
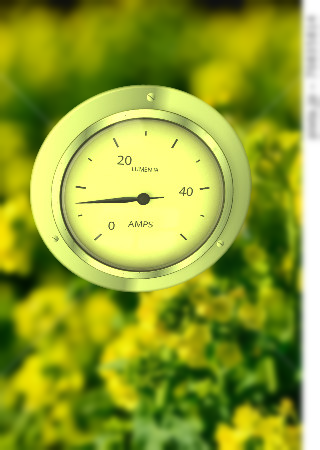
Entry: 7.5 A
